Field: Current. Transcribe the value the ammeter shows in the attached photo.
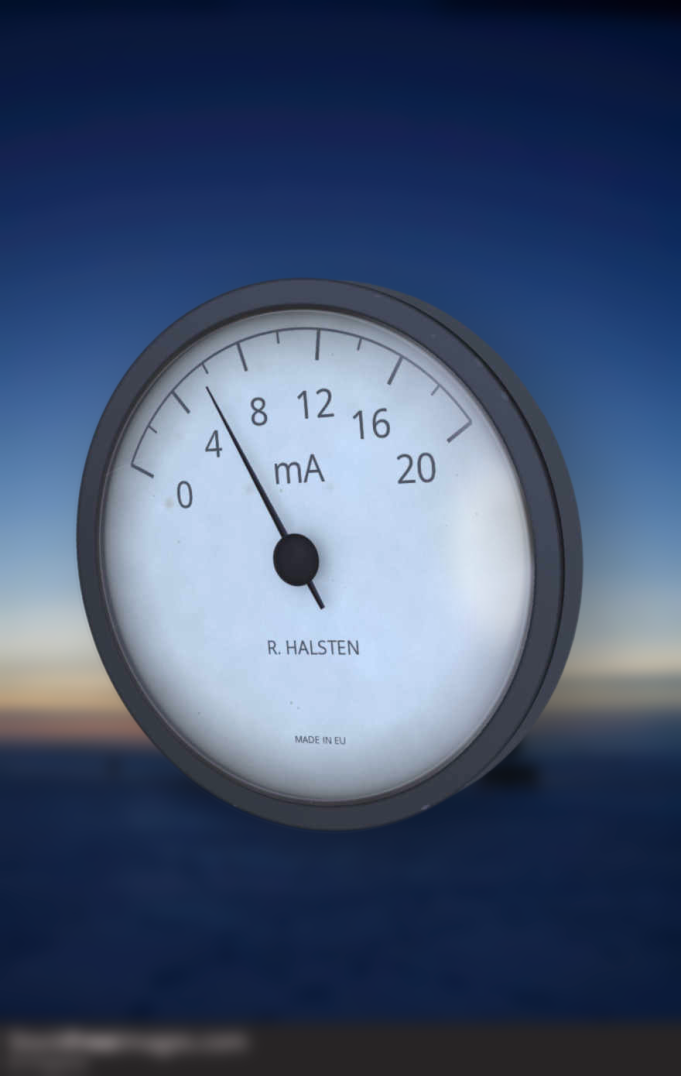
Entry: 6 mA
